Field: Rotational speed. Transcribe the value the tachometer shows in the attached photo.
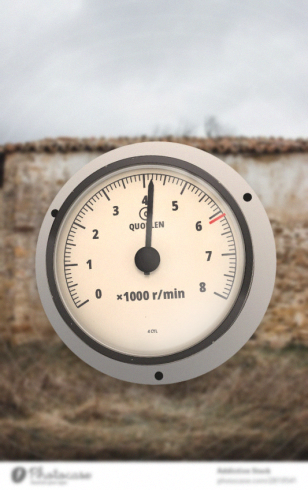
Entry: 4200 rpm
